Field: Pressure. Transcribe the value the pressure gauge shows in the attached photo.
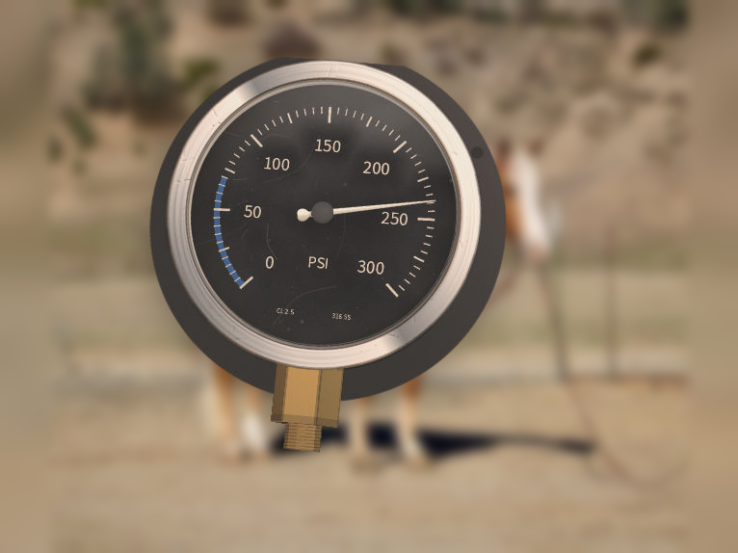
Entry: 240 psi
